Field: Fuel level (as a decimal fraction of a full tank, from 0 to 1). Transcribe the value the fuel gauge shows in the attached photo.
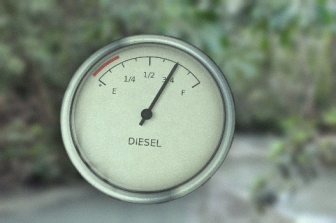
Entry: 0.75
